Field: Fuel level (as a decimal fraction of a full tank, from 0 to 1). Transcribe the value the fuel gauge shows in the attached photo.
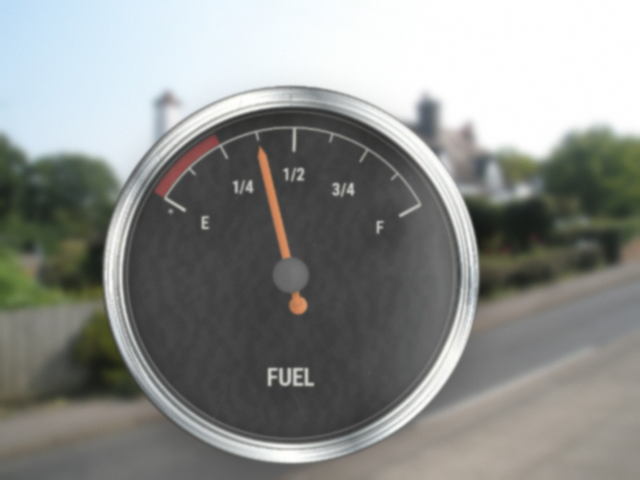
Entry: 0.375
